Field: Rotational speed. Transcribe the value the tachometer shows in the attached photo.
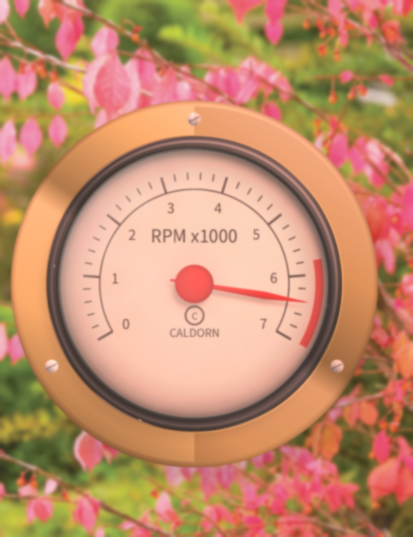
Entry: 6400 rpm
